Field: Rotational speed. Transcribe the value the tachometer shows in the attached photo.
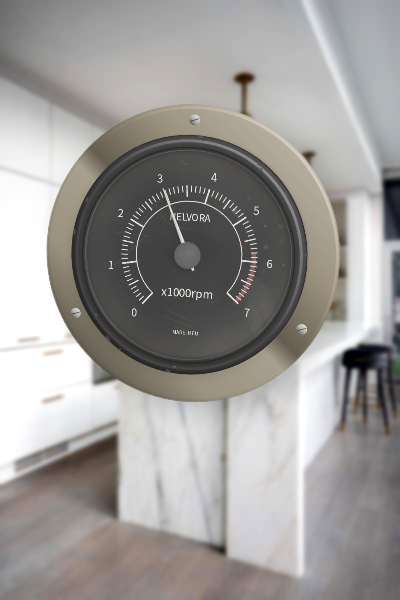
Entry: 3000 rpm
